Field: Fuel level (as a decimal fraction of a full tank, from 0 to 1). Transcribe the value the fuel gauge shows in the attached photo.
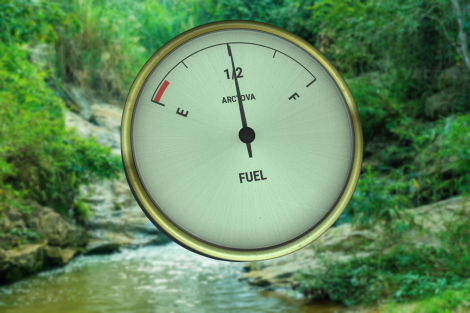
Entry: 0.5
